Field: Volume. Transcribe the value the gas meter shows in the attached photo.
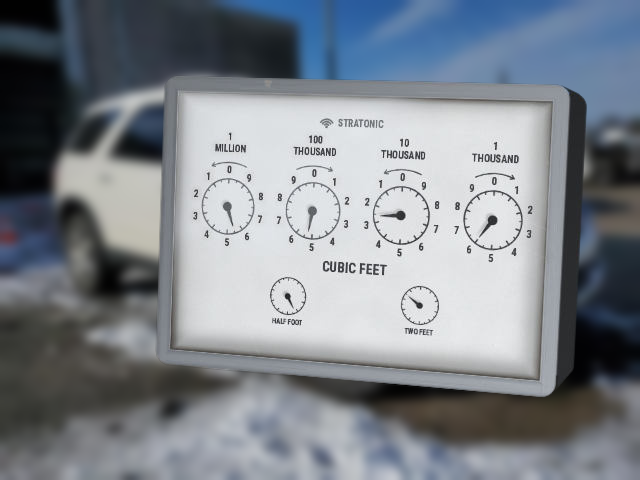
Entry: 552600 ft³
